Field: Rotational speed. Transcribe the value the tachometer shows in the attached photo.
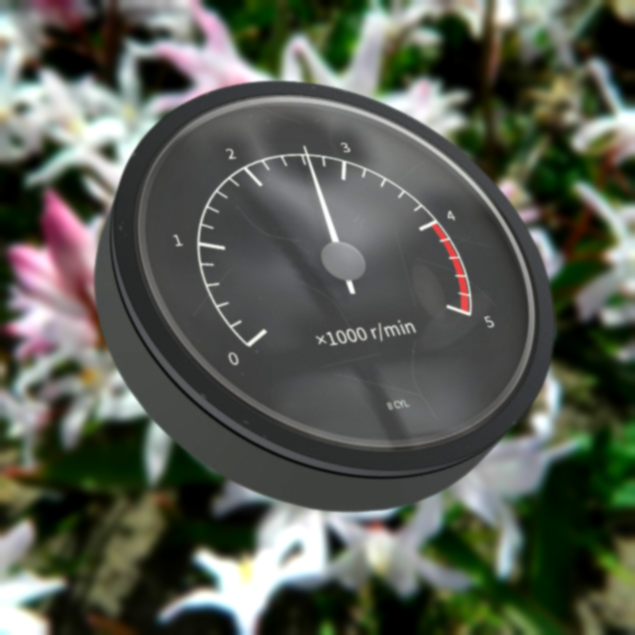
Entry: 2600 rpm
